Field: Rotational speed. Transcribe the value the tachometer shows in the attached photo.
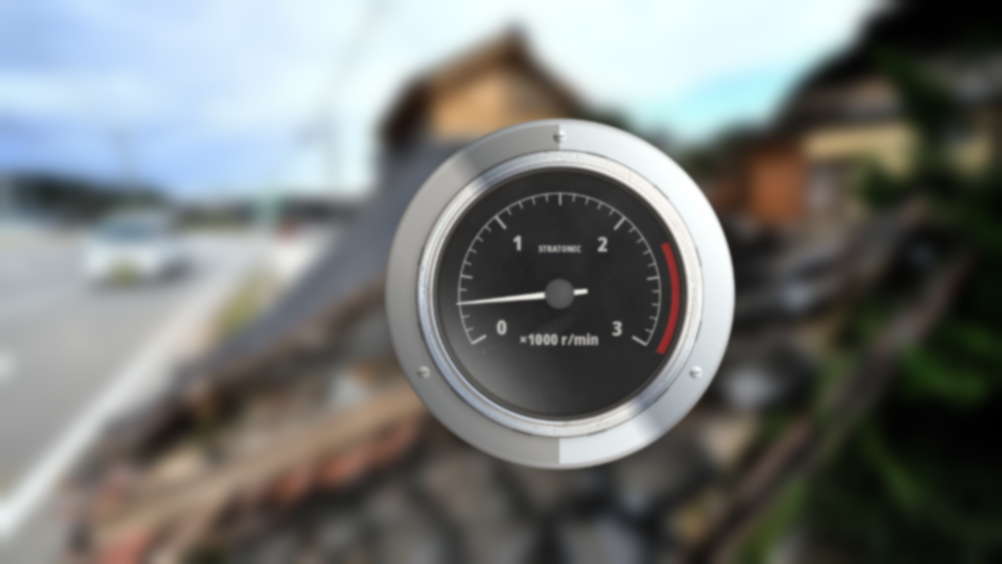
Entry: 300 rpm
